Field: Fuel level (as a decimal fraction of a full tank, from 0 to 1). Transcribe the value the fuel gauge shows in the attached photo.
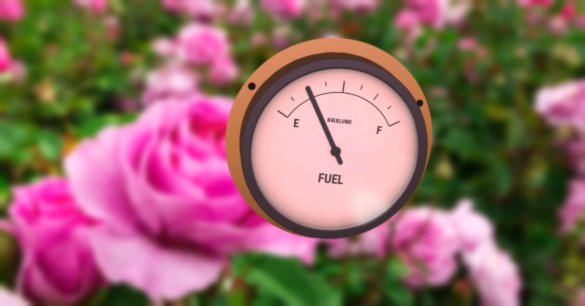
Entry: 0.25
